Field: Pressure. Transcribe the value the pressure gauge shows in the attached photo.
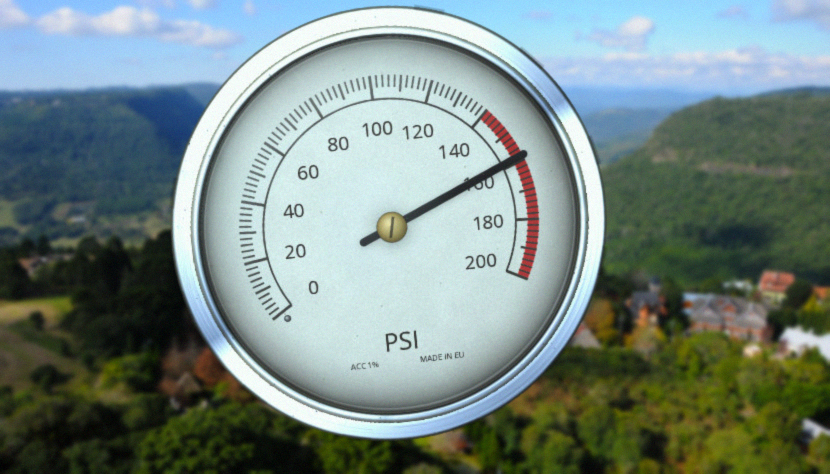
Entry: 158 psi
